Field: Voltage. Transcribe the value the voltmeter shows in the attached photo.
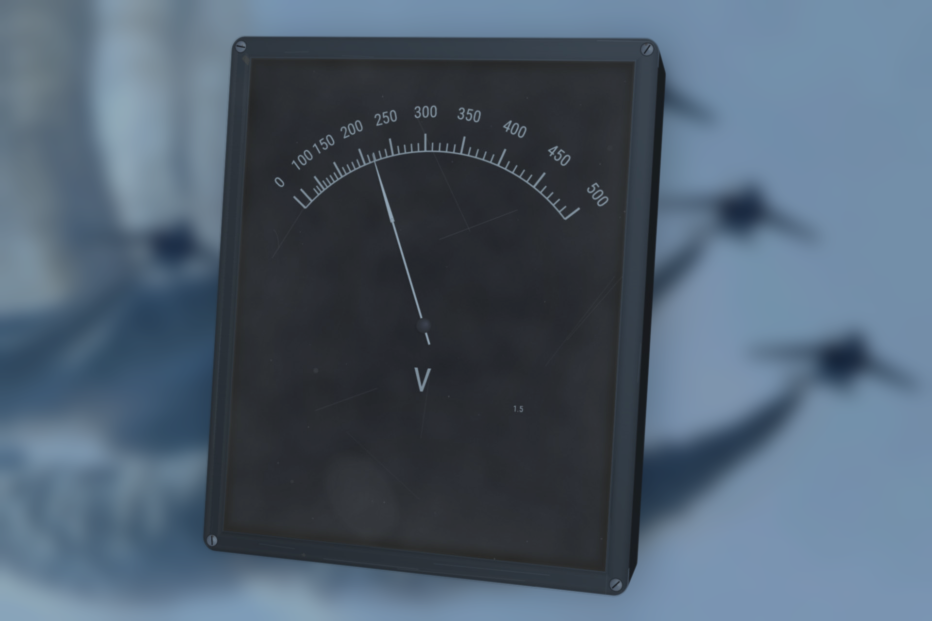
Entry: 220 V
